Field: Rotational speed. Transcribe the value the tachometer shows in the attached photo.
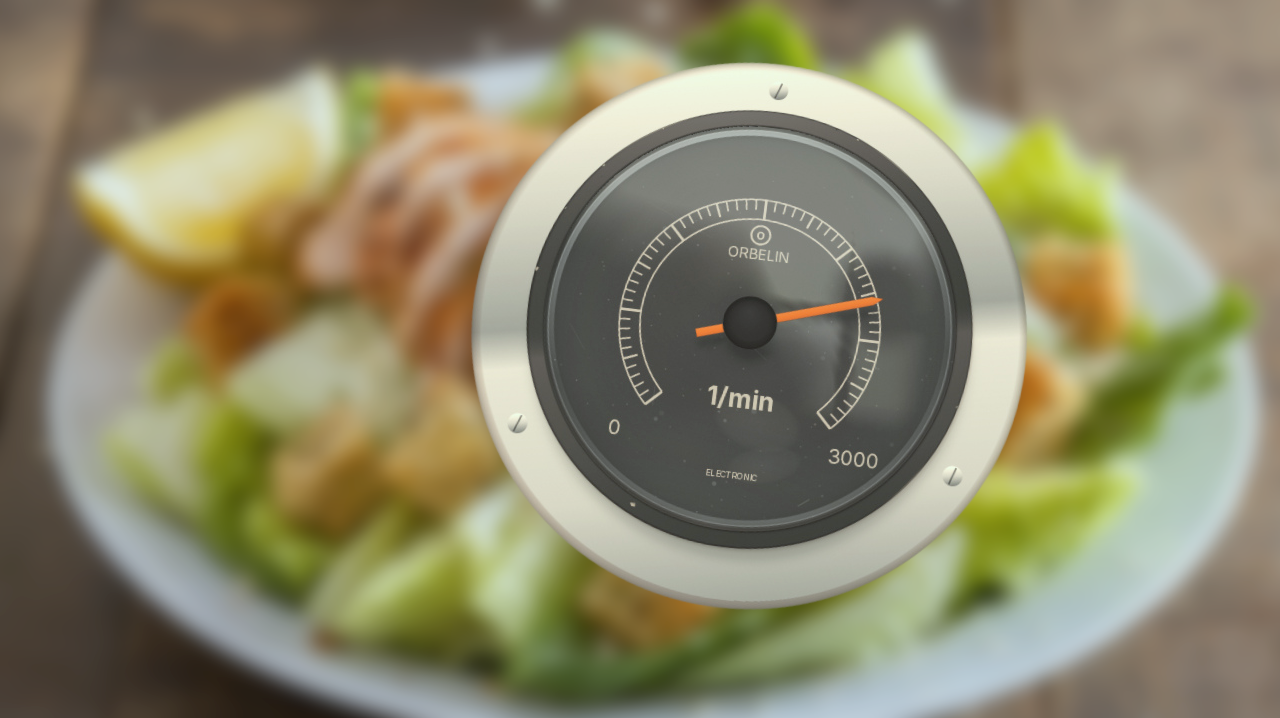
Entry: 2300 rpm
